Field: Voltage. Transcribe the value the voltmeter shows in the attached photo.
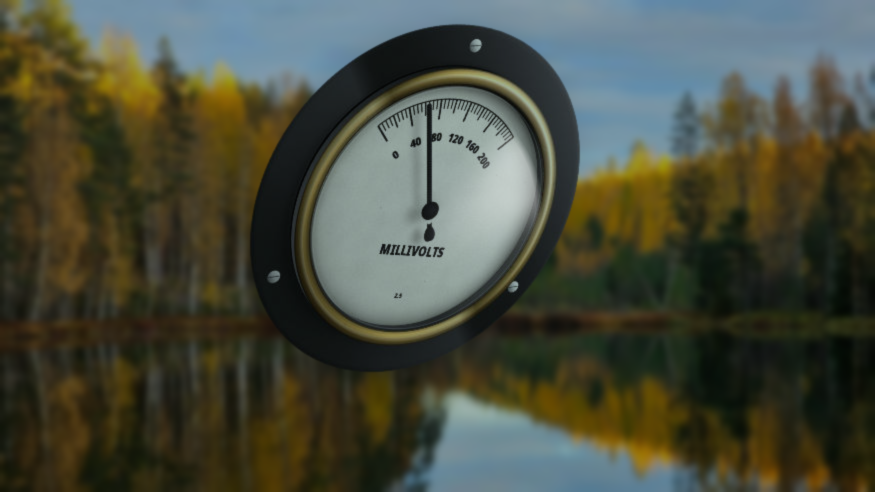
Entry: 60 mV
